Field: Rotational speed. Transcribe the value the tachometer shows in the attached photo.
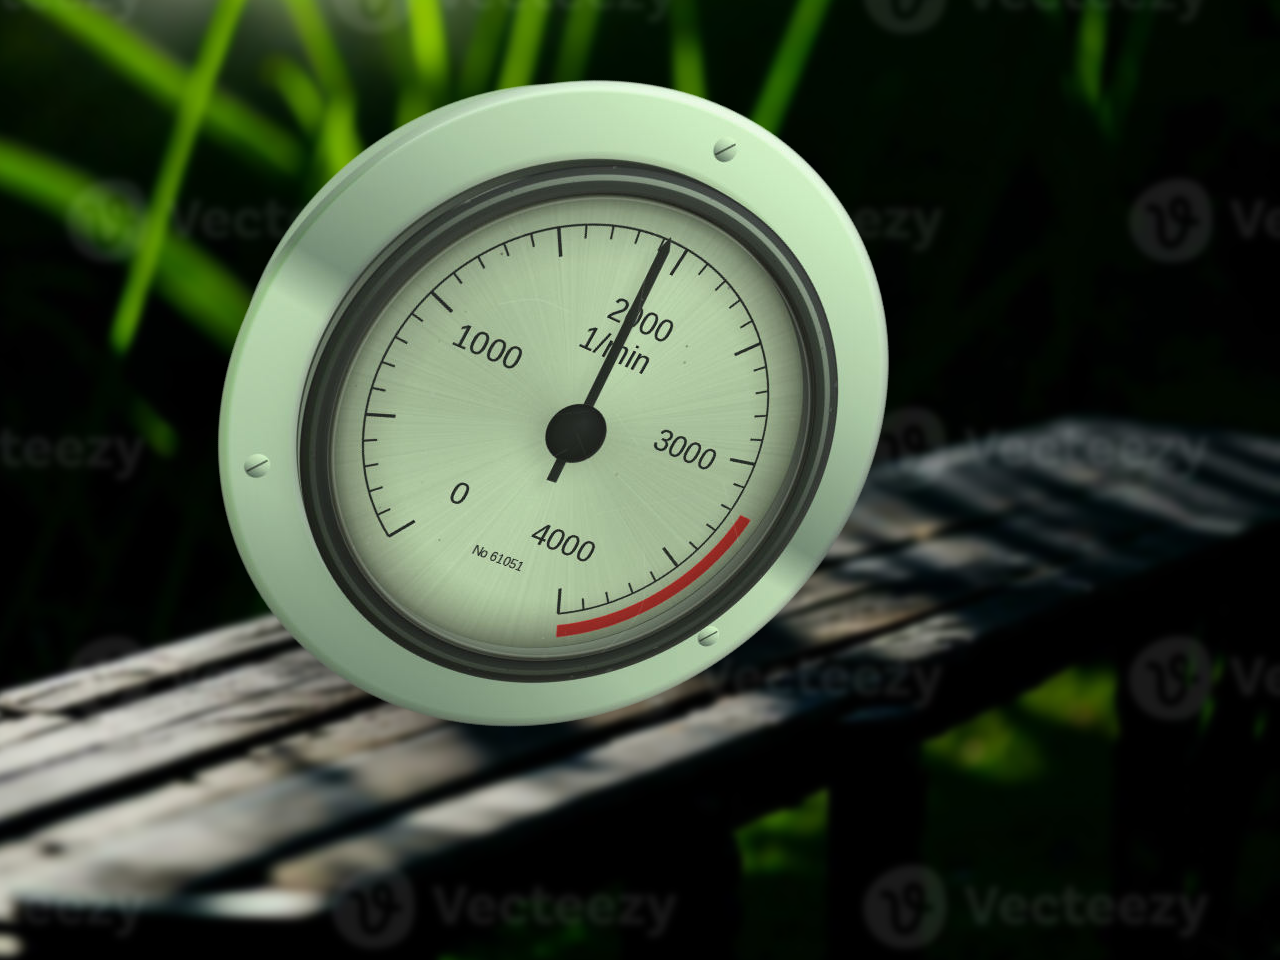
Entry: 1900 rpm
